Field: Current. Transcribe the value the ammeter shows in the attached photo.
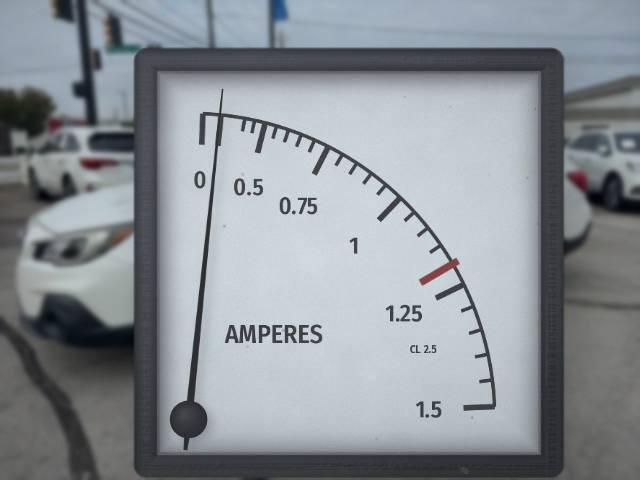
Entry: 0.25 A
